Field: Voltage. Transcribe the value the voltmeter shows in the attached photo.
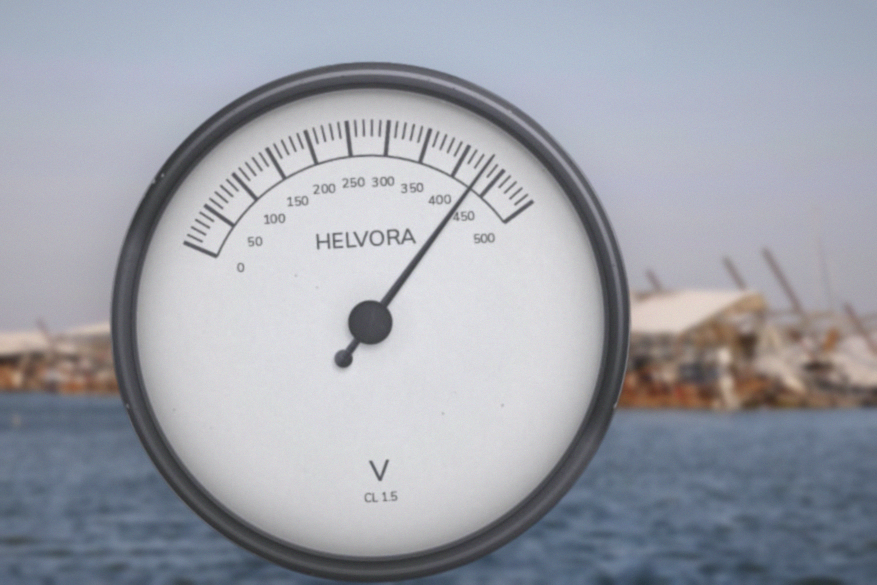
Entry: 430 V
